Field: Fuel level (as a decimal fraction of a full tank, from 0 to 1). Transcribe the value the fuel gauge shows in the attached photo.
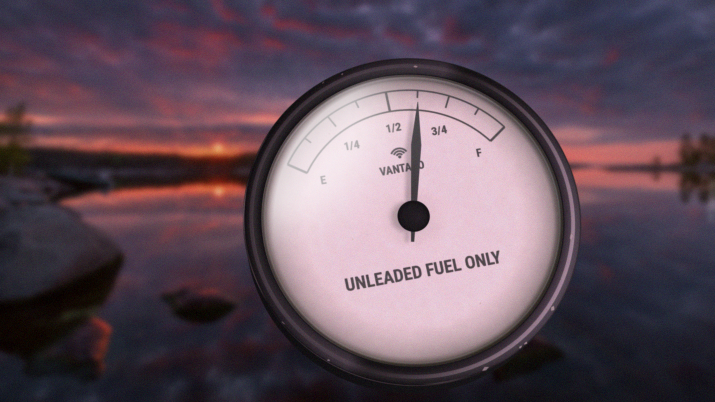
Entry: 0.625
